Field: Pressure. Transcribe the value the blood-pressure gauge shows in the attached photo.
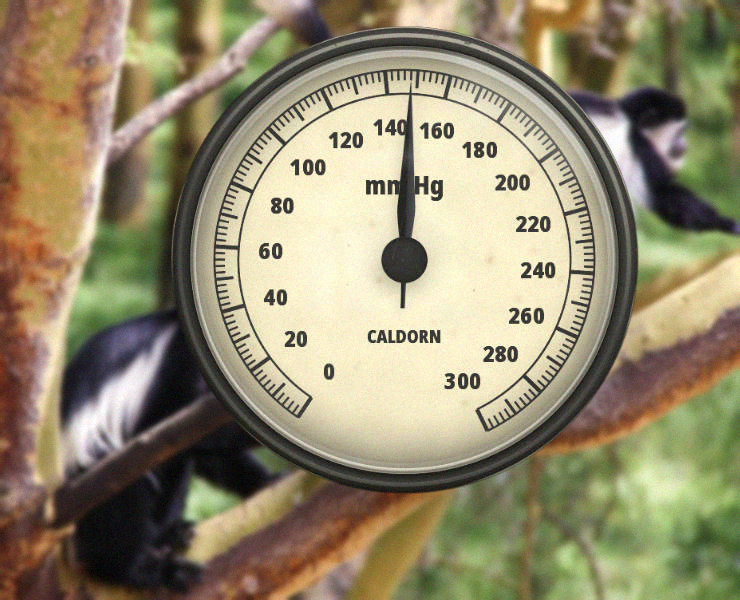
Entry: 148 mmHg
